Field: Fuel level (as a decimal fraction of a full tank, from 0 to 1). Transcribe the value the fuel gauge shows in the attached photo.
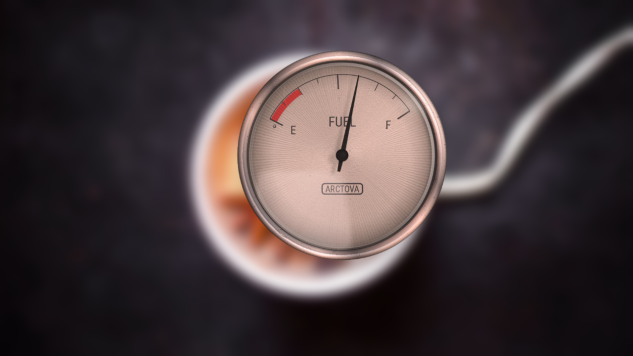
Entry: 0.625
